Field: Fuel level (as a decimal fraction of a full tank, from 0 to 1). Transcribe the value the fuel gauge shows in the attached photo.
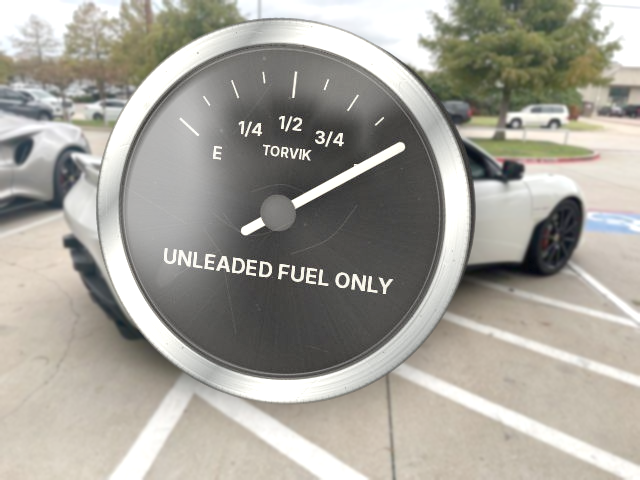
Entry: 1
